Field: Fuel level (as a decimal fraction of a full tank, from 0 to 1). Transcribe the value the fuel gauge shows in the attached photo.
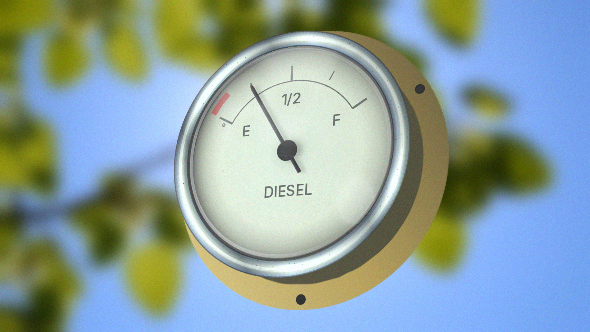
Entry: 0.25
